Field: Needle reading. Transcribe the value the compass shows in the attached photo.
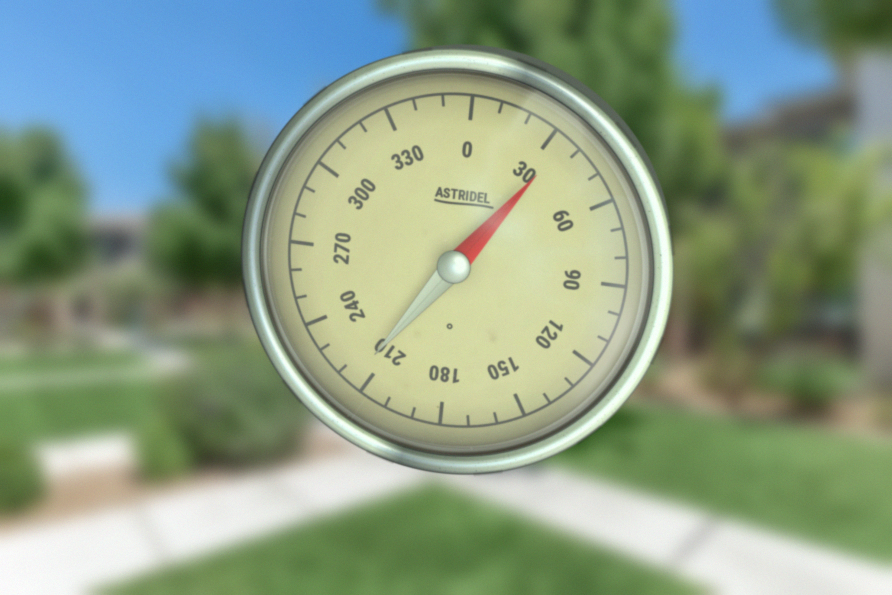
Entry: 35 °
